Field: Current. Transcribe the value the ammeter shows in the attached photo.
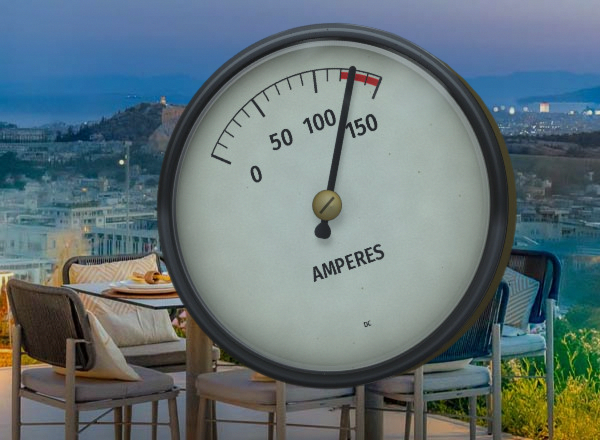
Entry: 130 A
